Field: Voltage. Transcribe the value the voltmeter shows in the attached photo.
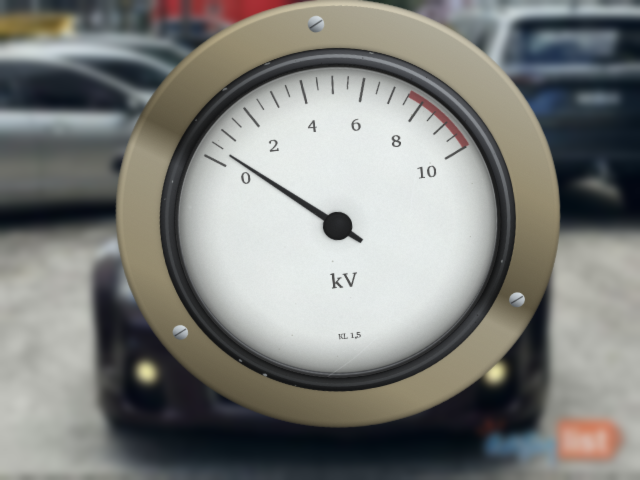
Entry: 0.5 kV
